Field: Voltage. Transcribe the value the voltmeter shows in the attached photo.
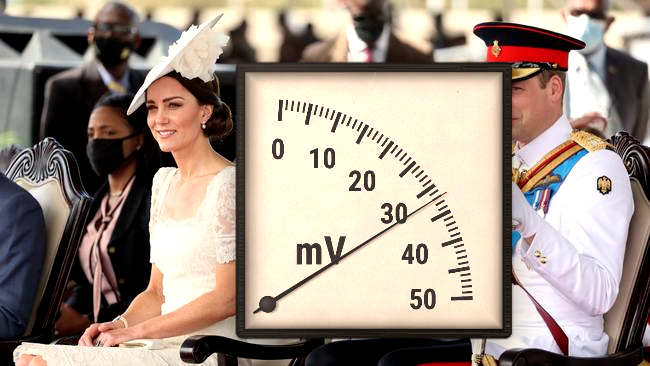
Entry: 32 mV
